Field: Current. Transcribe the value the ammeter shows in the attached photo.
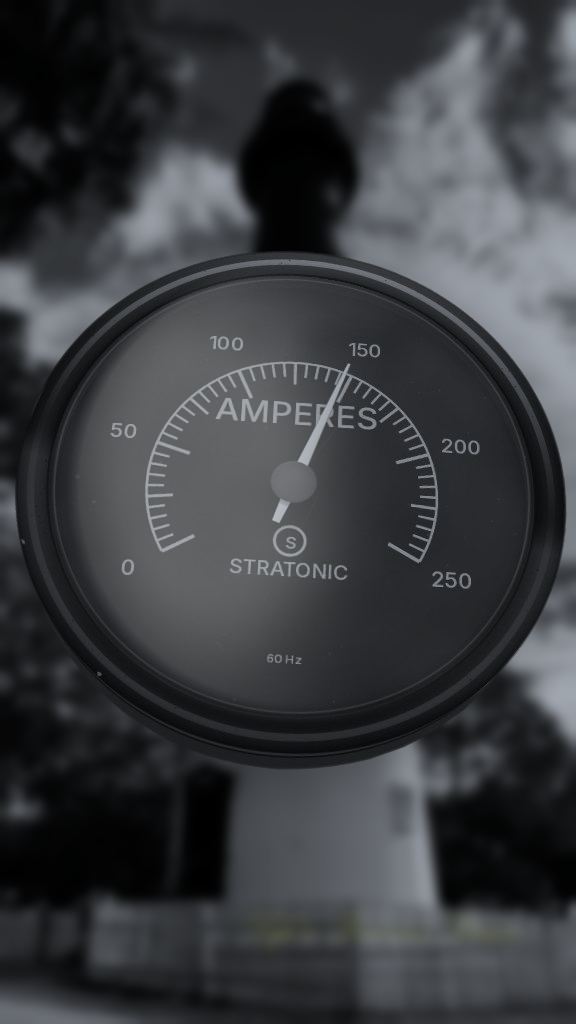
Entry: 147.5 A
